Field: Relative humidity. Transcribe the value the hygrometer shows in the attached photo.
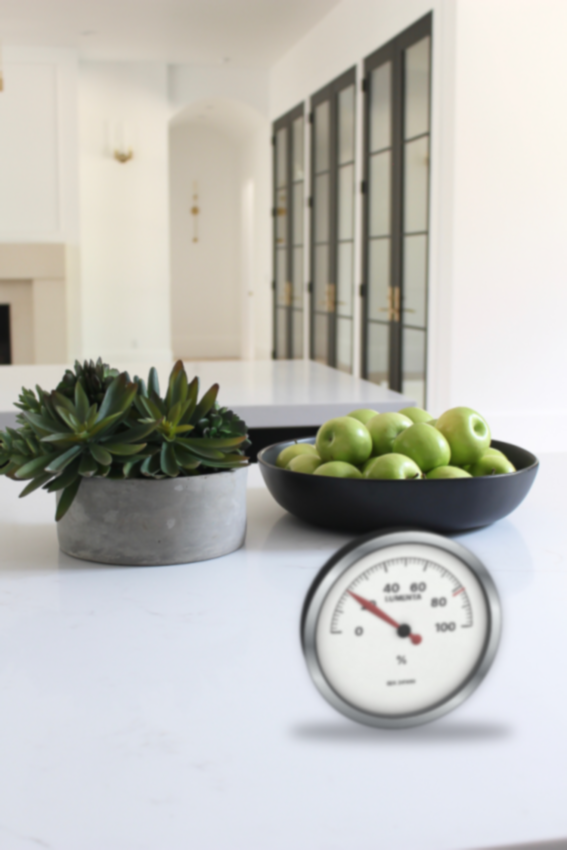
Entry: 20 %
